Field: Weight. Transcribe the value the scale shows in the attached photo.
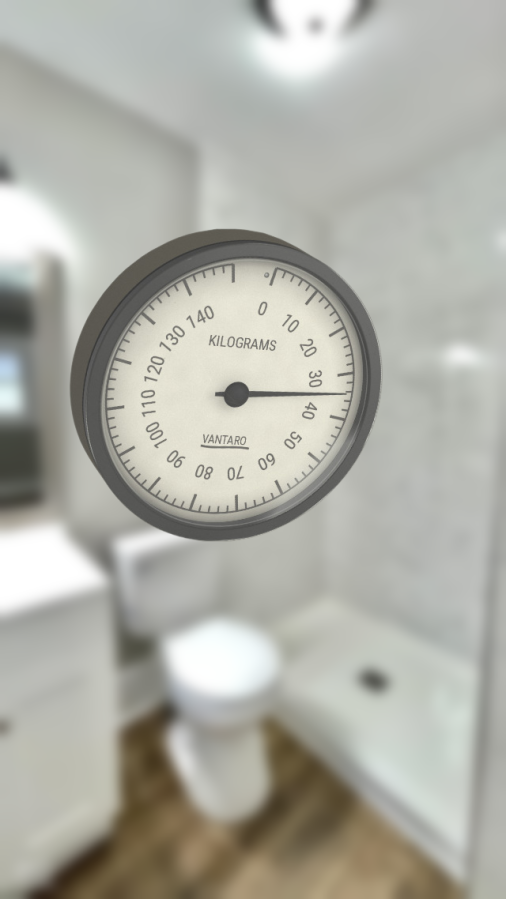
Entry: 34 kg
